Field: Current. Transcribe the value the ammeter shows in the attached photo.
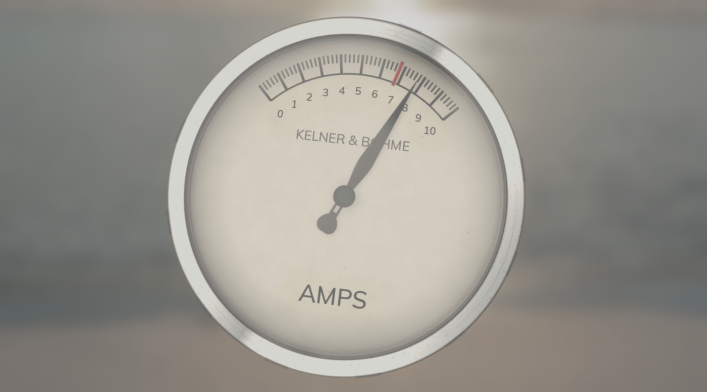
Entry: 7.8 A
